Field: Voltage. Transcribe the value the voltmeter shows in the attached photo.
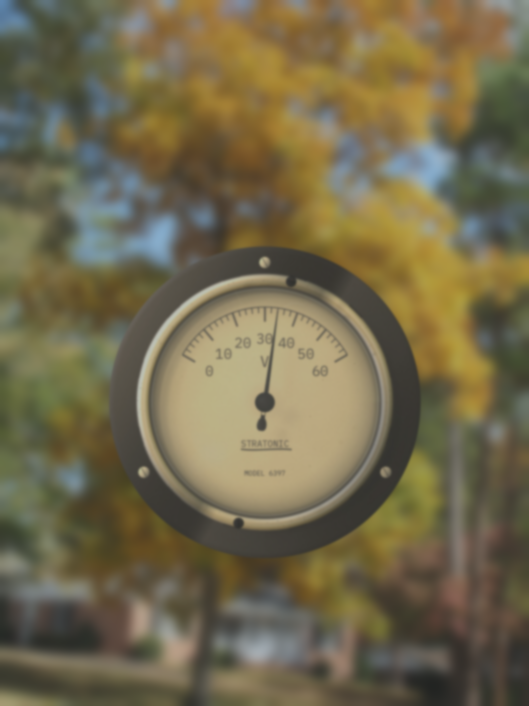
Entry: 34 V
